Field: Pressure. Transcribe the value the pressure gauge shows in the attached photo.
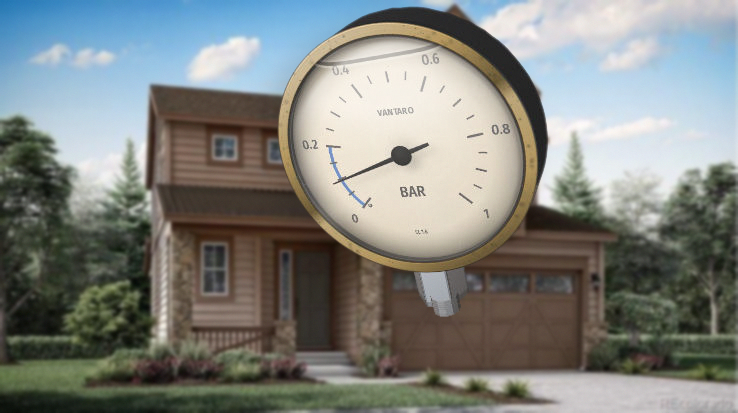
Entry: 0.1 bar
